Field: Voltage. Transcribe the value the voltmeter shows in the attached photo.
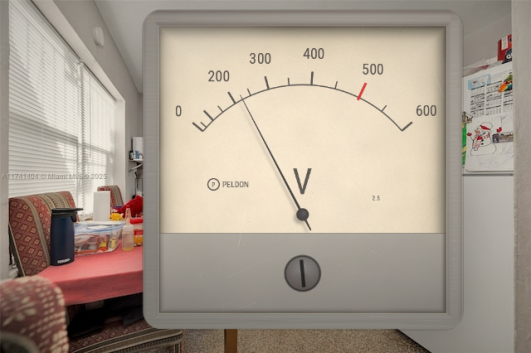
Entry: 225 V
